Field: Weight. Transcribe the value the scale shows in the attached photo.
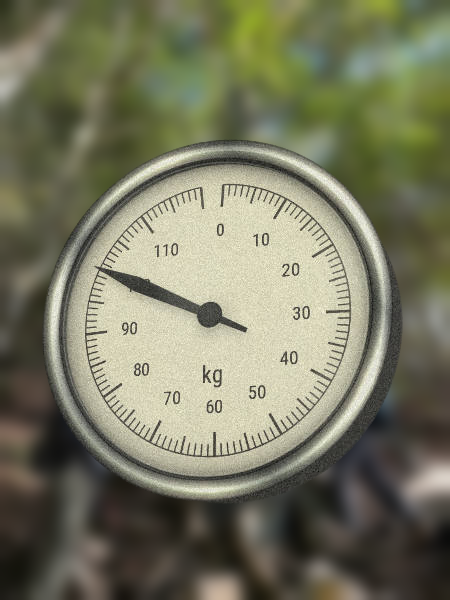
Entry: 100 kg
